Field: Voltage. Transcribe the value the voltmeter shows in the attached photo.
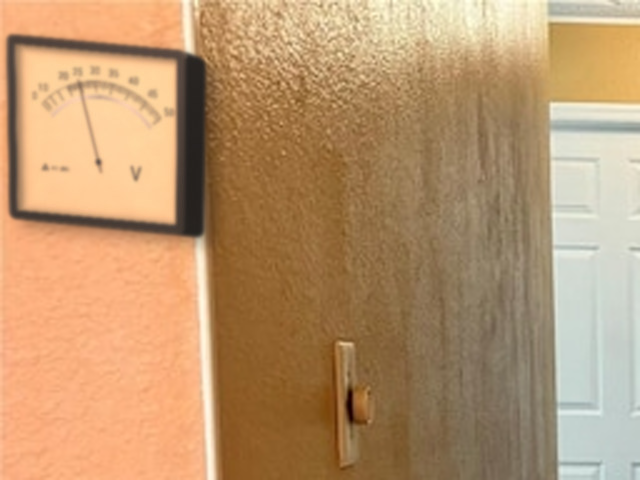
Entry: 25 V
